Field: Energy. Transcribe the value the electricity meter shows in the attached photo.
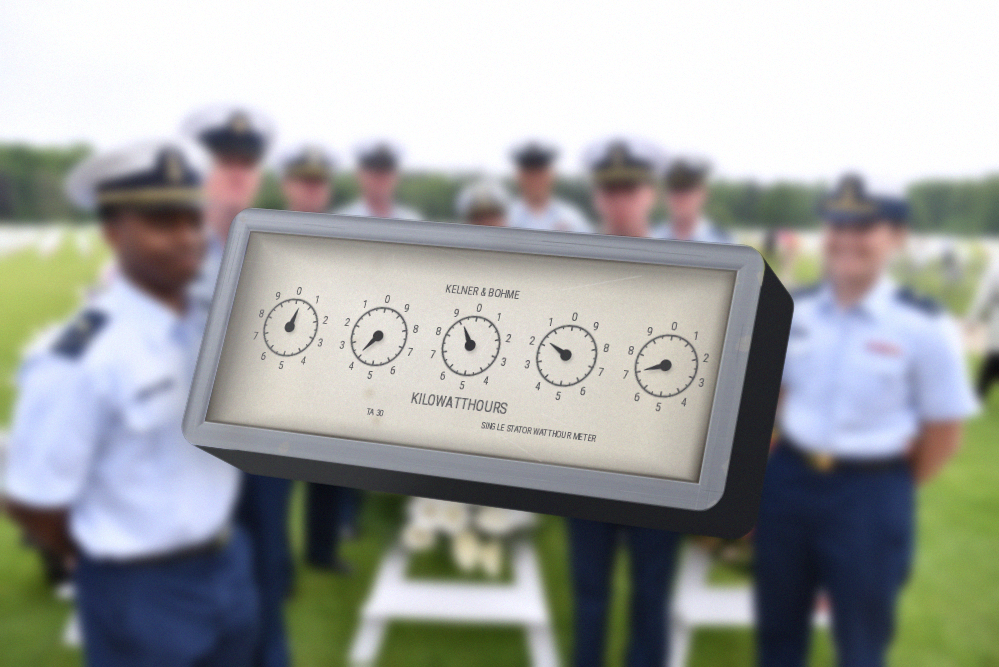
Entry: 3917 kWh
